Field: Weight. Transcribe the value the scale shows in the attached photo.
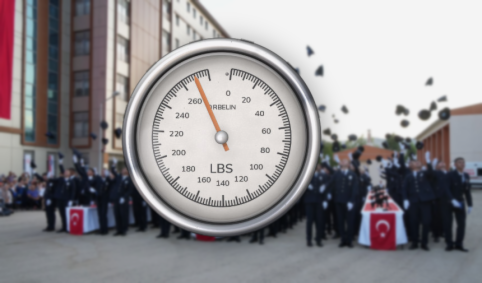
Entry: 270 lb
